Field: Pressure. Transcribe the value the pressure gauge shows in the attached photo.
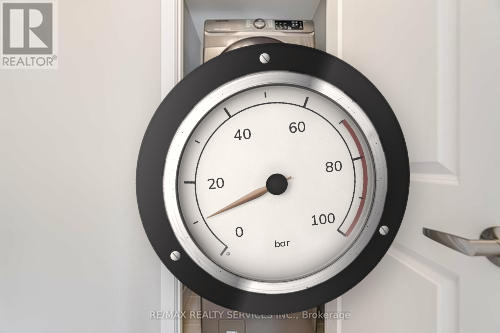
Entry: 10 bar
